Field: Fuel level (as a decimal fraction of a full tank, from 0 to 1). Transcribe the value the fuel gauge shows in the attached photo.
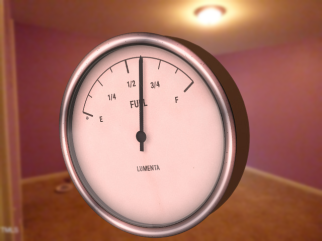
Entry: 0.625
